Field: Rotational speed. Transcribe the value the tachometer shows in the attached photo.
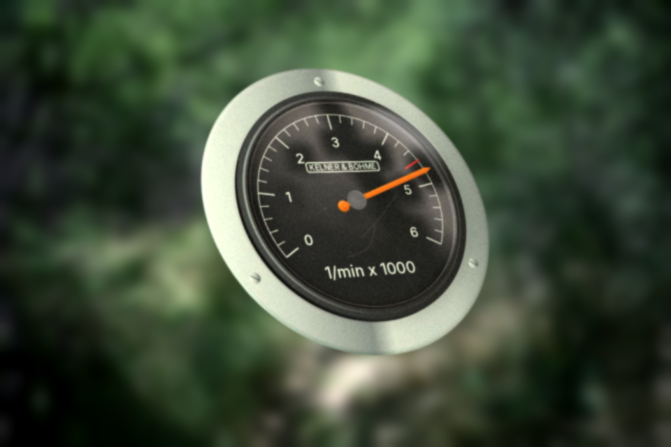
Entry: 4800 rpm
